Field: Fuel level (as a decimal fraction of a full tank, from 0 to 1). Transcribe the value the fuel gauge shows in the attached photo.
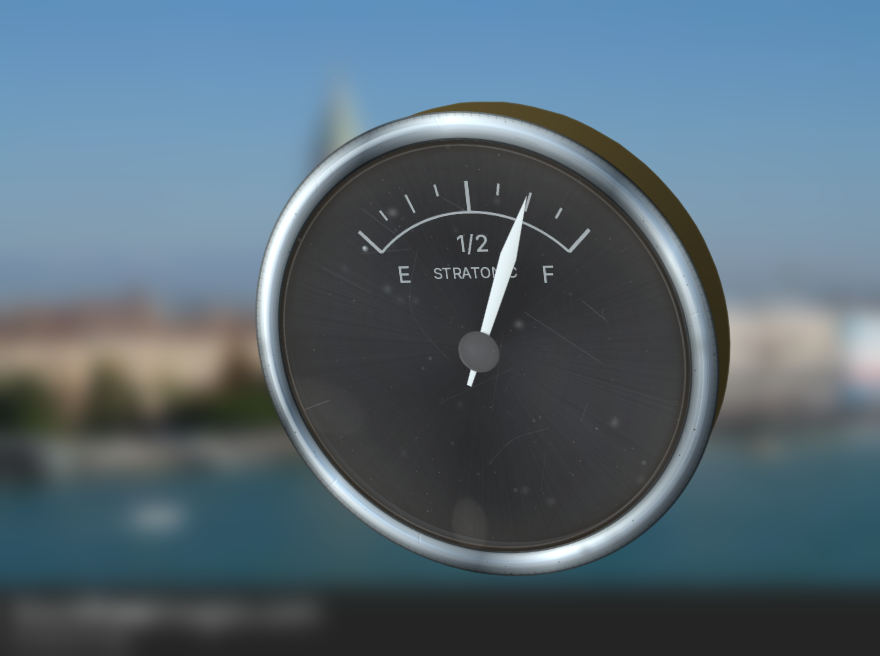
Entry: 0.75
